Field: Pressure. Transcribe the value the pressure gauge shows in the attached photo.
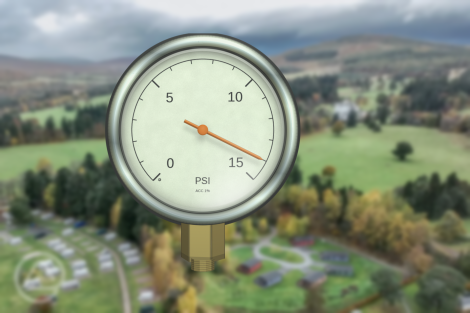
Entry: 14 psi
